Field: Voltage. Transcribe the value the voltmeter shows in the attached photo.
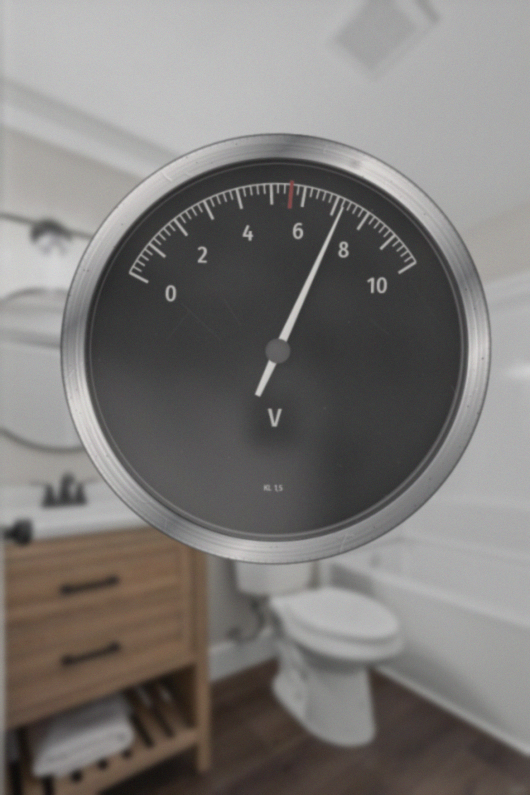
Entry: 7.2 V
